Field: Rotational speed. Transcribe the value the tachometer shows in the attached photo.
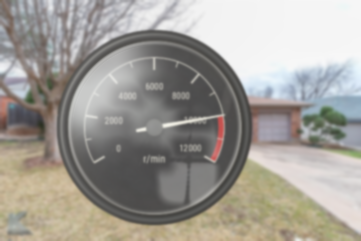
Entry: 10000 rpm
